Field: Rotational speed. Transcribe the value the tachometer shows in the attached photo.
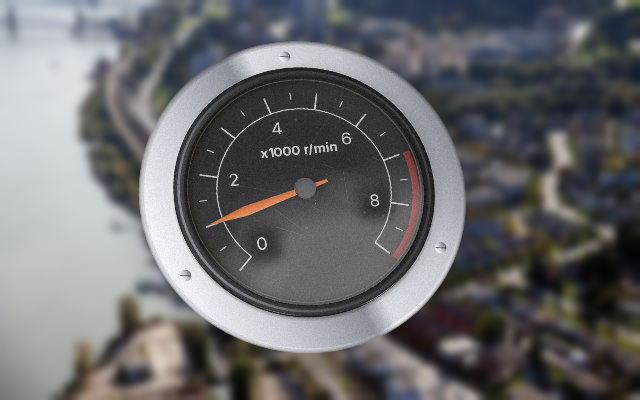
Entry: 1000 rpm
